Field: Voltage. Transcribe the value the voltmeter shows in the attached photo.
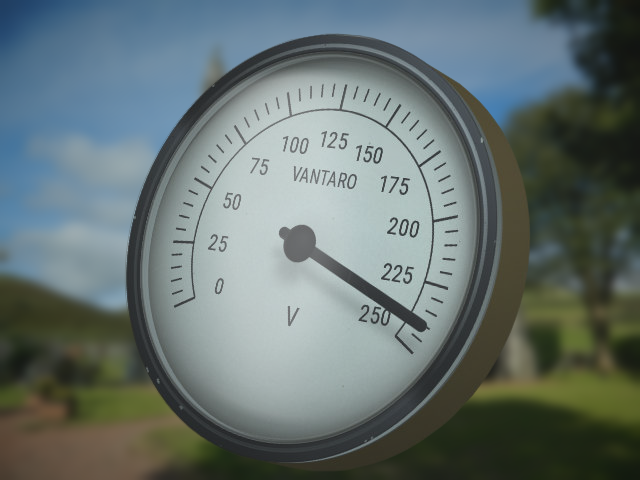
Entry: 240 V
